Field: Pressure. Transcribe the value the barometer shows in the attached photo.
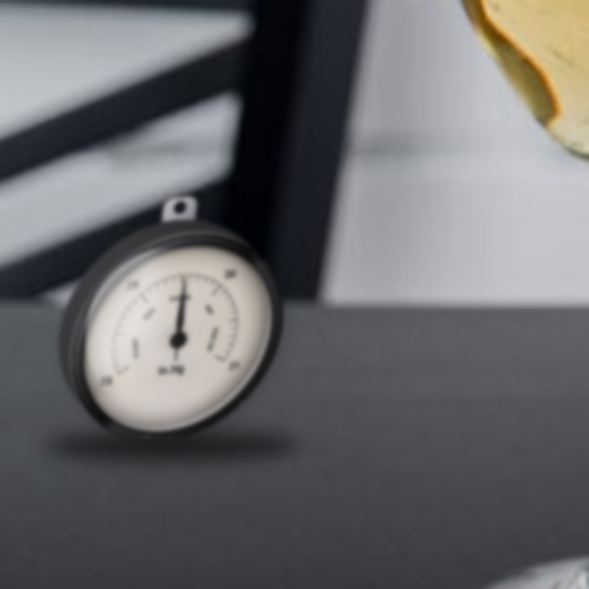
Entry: 29.5 inHg
